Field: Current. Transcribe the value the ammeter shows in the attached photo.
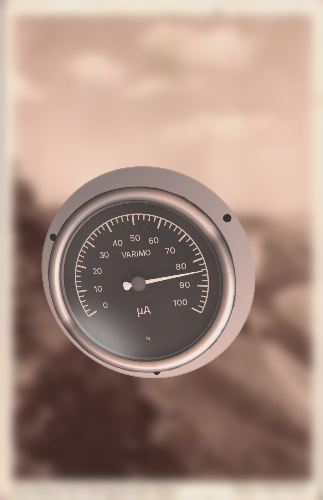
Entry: 84 µA
